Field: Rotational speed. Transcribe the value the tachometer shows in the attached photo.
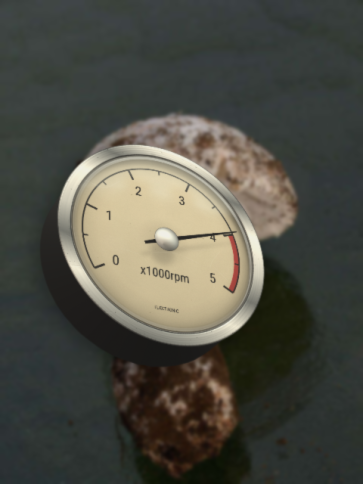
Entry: 4000 rpm
